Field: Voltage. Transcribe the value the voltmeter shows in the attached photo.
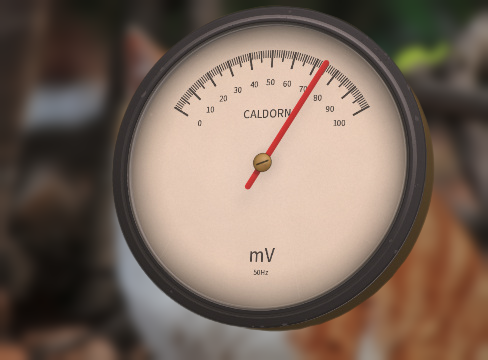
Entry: 75 mV
